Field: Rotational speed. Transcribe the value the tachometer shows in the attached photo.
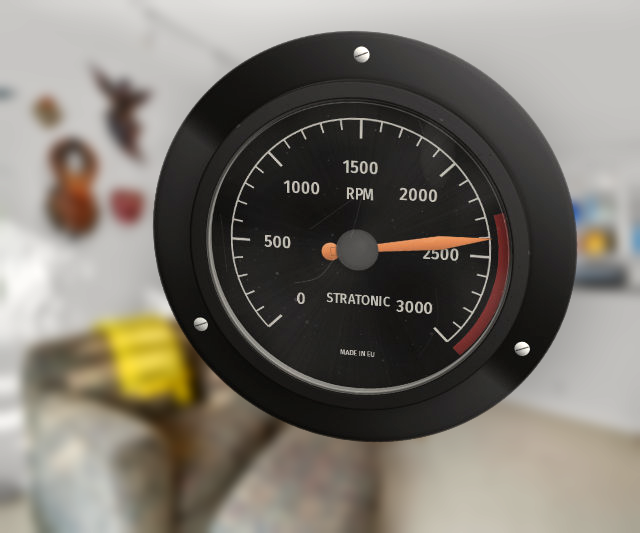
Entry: 2400 rpm
